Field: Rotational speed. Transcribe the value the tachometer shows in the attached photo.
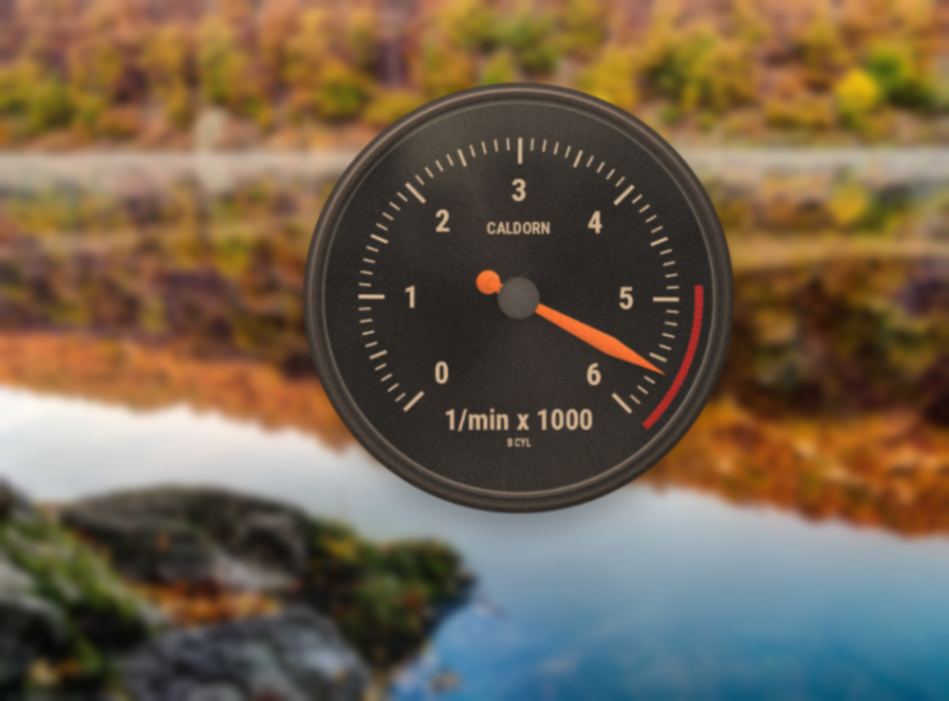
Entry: 5600 rpm
